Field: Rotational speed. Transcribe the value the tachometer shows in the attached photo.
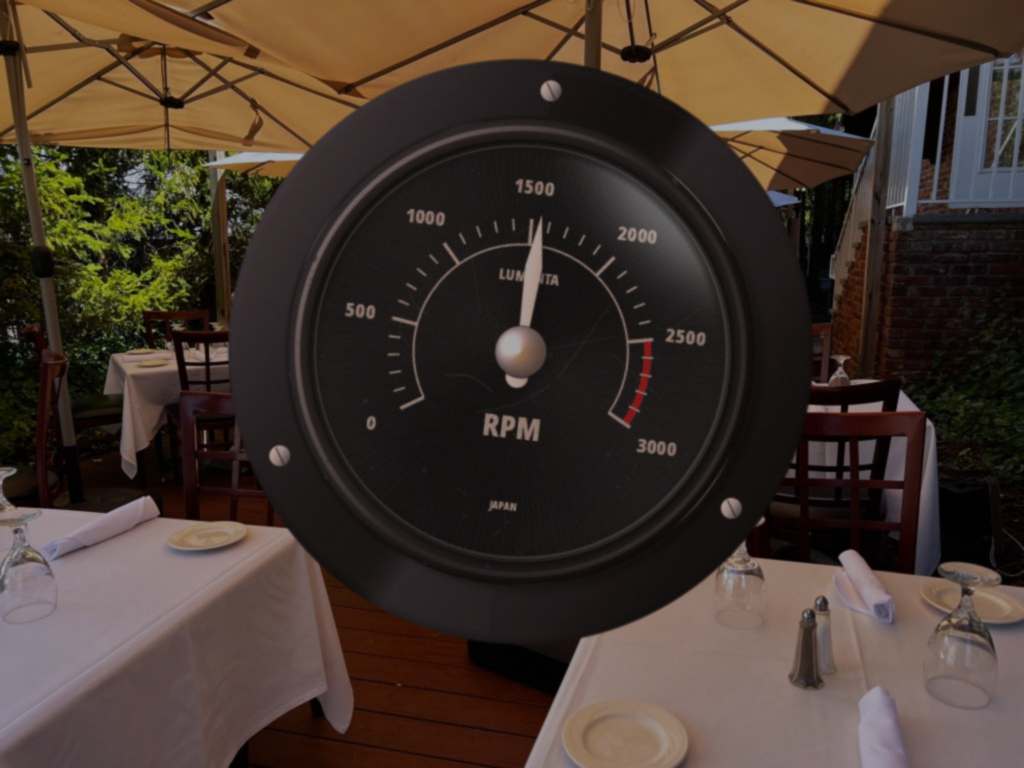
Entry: 1550 rpm
